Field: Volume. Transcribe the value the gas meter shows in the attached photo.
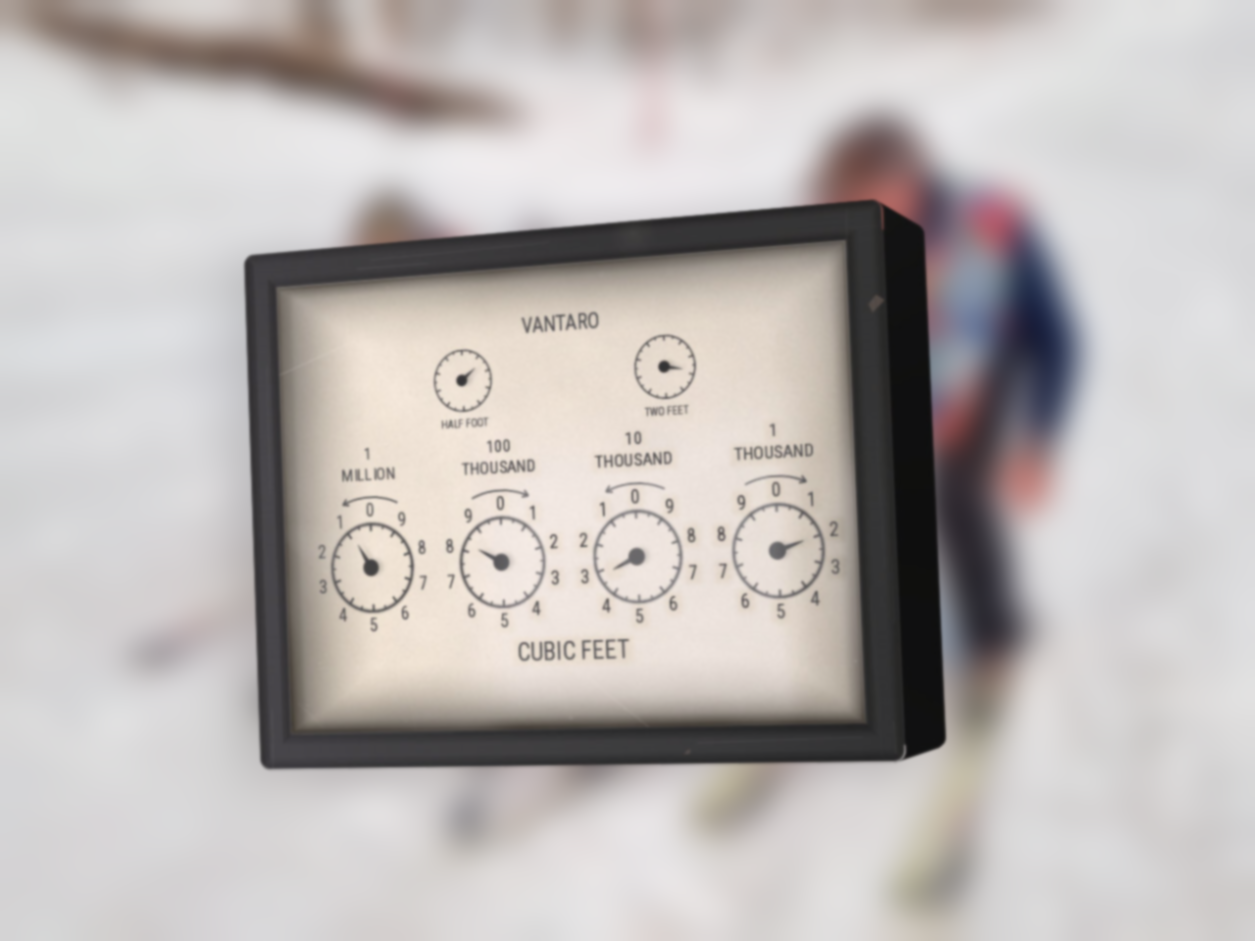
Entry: 83200 ft³
